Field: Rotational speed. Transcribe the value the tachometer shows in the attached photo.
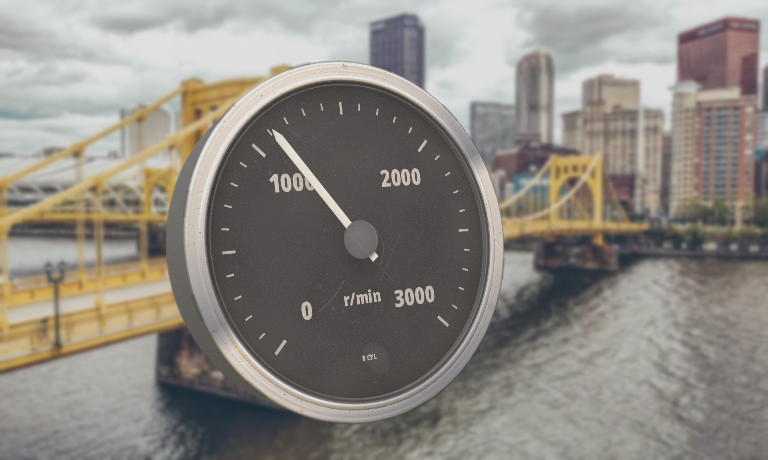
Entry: 1100 rpm
